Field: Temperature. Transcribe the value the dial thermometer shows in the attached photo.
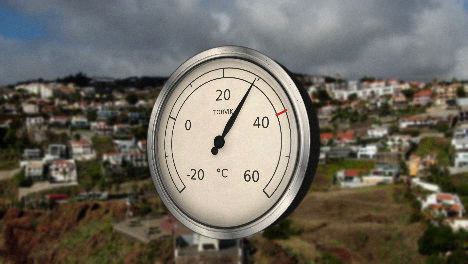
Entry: 30 °C
